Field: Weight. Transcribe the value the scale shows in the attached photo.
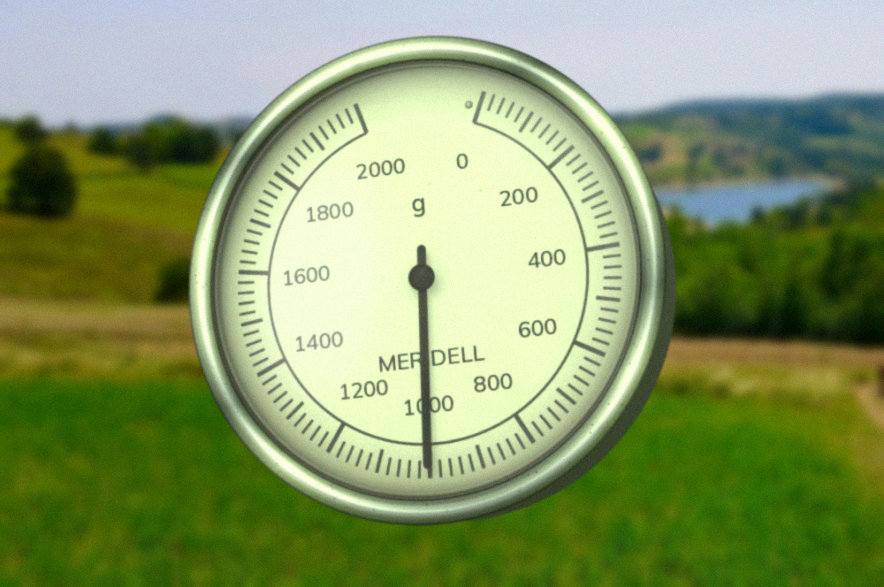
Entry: 1000 g
